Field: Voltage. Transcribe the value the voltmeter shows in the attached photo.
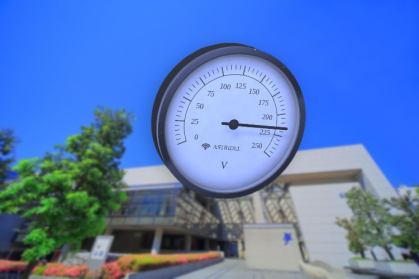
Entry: 215 V
